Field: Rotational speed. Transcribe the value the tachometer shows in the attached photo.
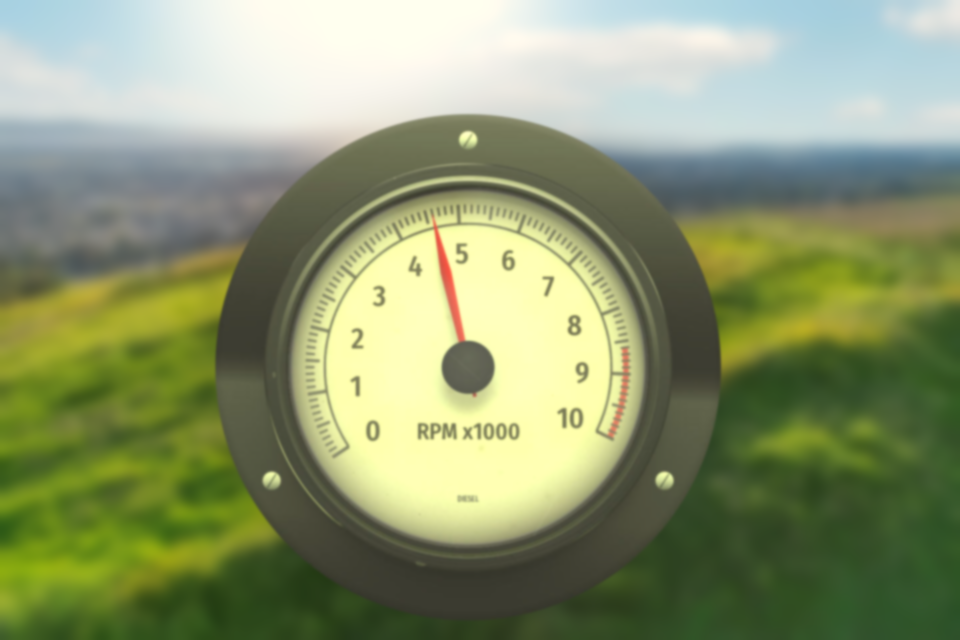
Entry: 4600 rpm
